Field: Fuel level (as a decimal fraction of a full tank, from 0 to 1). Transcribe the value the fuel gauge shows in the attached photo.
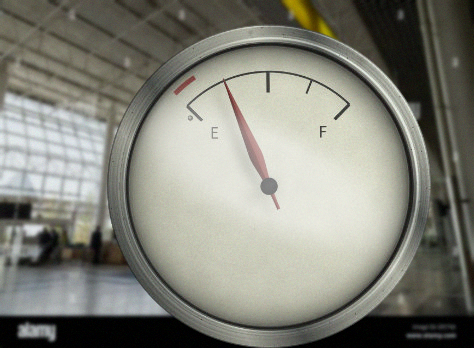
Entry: 0.25
